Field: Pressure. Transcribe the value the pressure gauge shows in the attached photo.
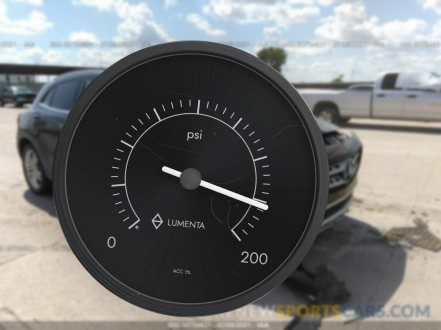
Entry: 177.5 psi
